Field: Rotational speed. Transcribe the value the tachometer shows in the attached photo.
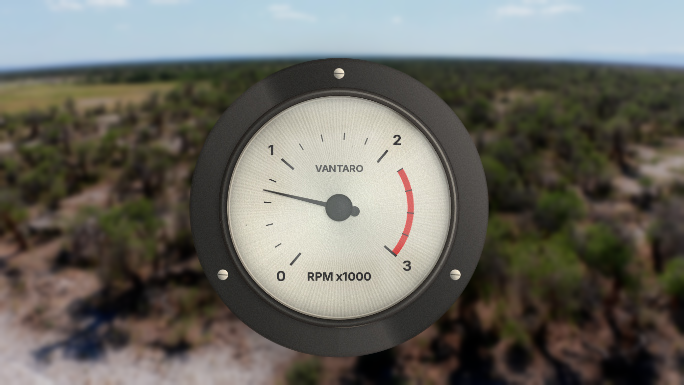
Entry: 700 rpm
